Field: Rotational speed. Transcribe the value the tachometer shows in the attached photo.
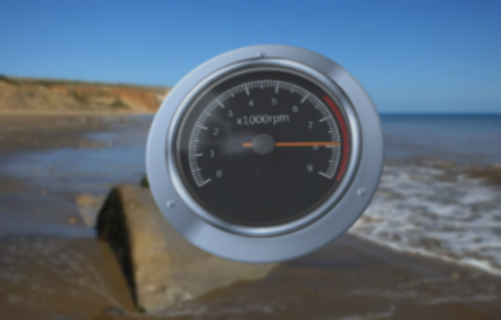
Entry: 8000 rpm
